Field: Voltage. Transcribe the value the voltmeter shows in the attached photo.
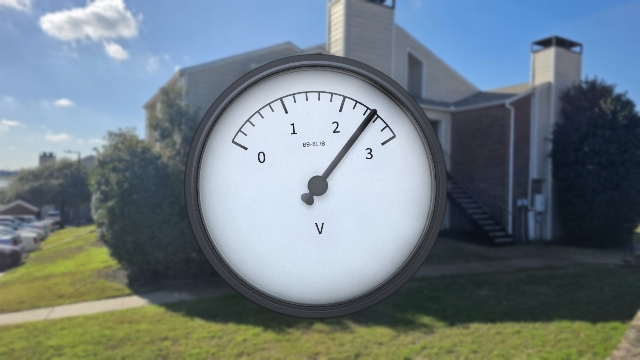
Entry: 2.5 V
